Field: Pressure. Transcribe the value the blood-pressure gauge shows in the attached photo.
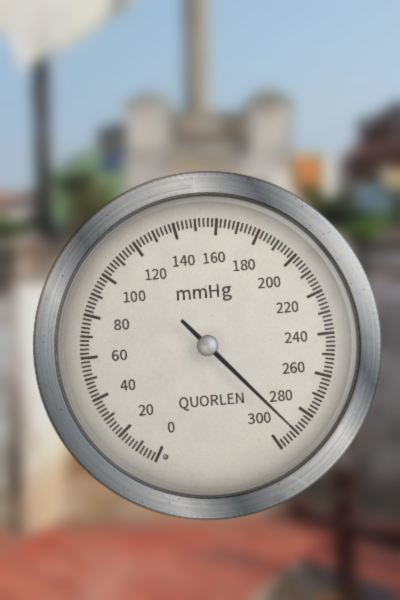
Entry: 290 mmHg
